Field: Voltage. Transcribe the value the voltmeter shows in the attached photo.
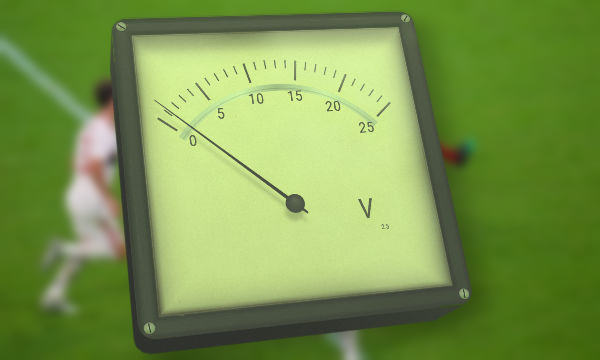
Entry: 1 V
